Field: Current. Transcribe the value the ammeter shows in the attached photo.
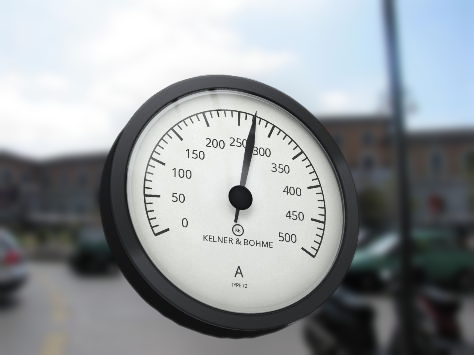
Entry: 270 A
